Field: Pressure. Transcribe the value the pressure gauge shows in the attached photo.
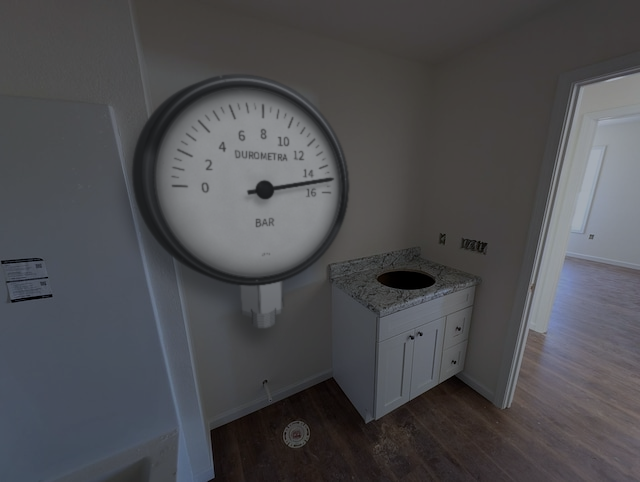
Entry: 15 bar
